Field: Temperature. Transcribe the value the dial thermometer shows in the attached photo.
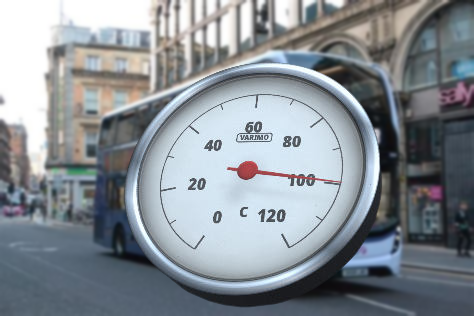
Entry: 100 °C
